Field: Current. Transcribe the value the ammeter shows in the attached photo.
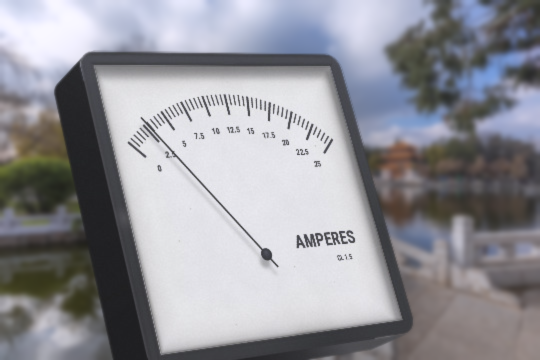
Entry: 2.5 A
